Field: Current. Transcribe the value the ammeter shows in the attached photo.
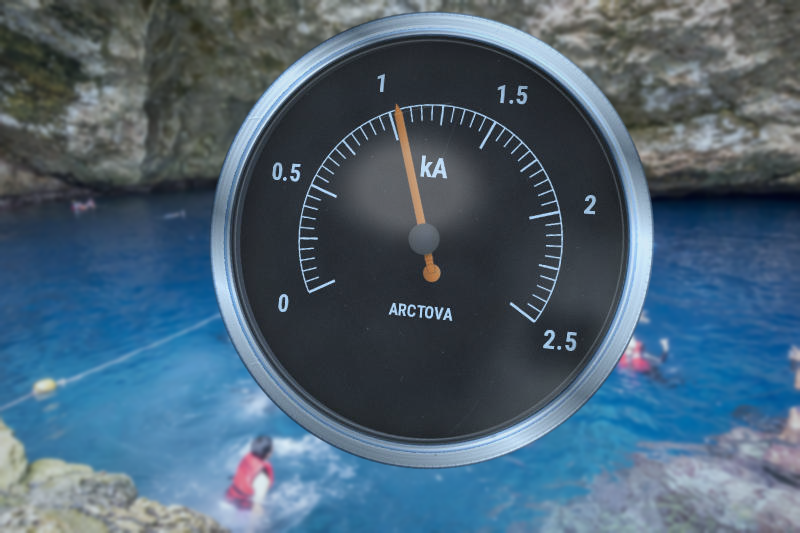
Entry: 1.05 kA
